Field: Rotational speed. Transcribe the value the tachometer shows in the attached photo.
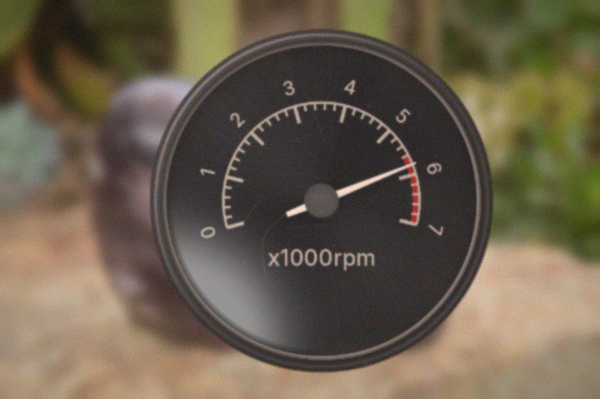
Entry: 5800 rpm
